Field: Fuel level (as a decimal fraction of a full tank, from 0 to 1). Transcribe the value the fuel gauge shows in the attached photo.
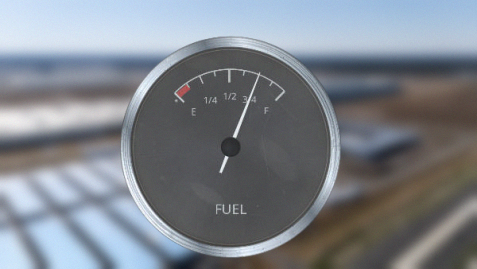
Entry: 0.75
